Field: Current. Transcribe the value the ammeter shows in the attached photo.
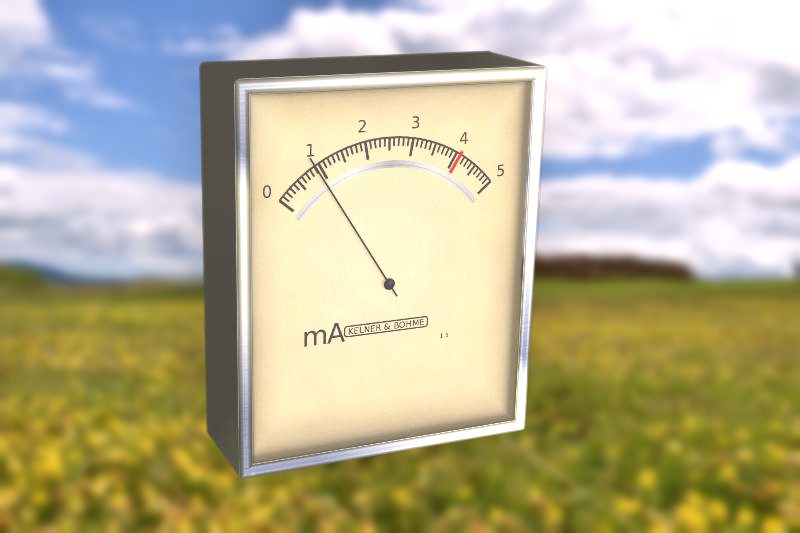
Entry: 0.9 mA
